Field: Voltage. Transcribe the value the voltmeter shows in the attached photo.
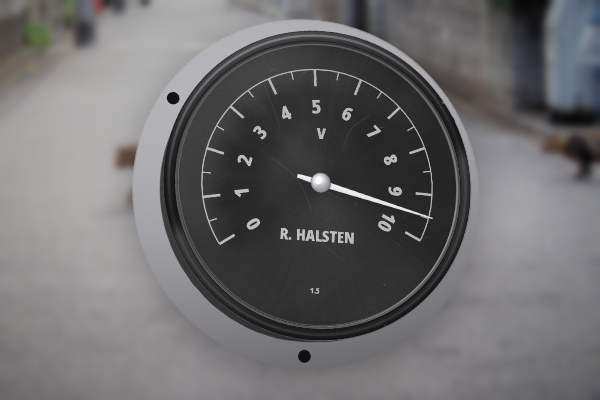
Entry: 9.5 V
